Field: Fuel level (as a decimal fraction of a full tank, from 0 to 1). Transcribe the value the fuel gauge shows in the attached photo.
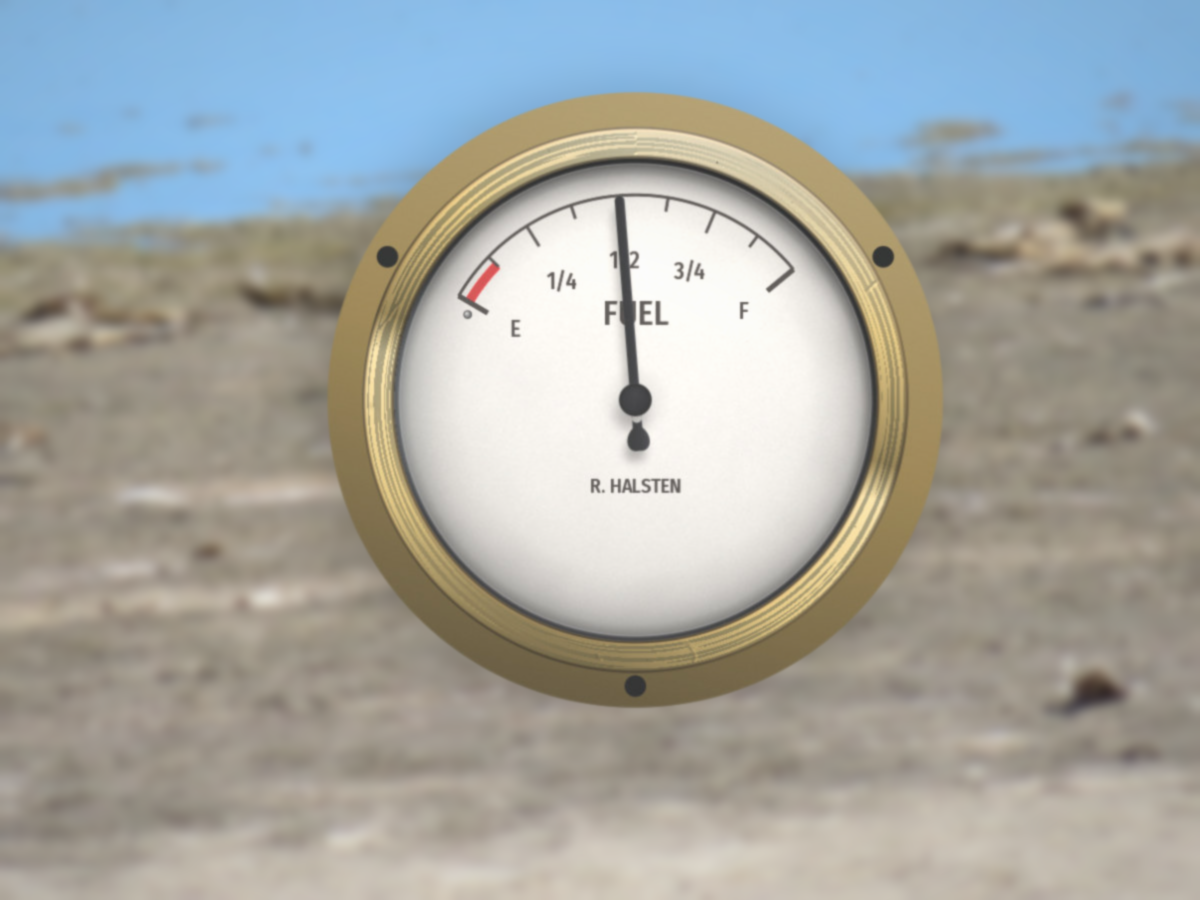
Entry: 0.5
